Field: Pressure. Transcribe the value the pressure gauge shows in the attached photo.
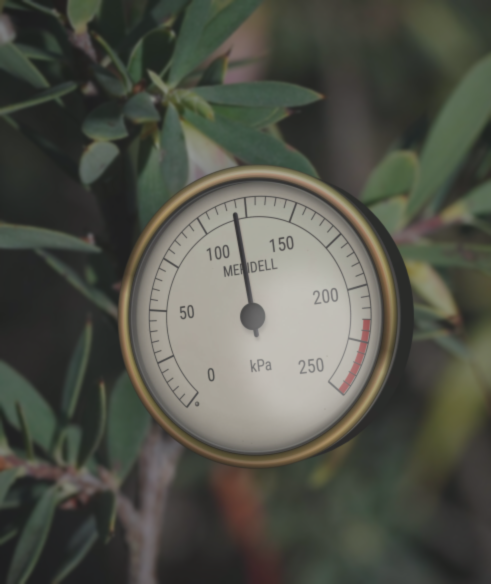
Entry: 120 kPa
